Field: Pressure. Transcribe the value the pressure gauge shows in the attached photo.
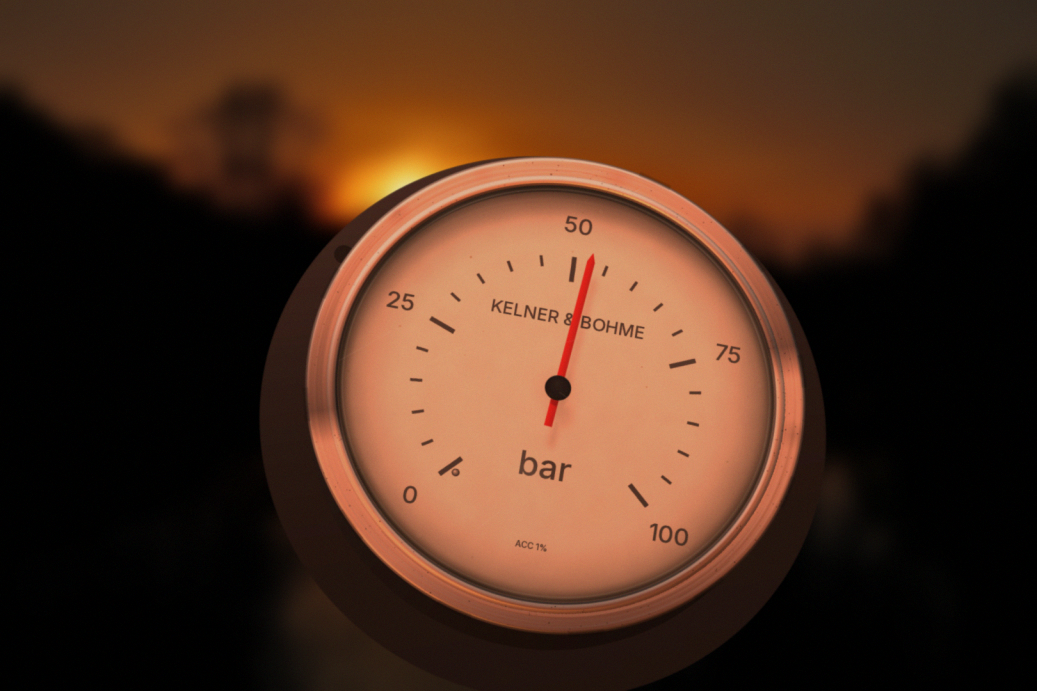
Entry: 52.5 bar
